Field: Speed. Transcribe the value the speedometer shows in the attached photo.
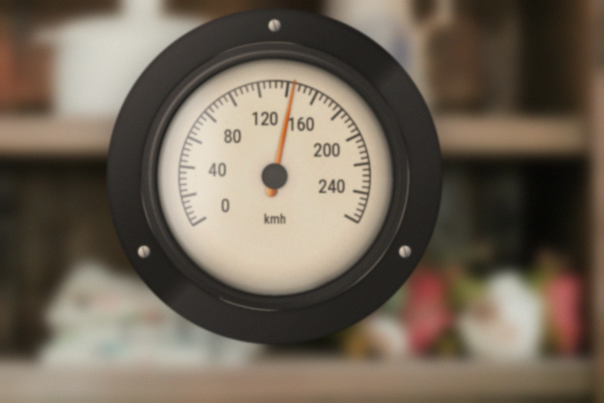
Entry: 144 km/h
